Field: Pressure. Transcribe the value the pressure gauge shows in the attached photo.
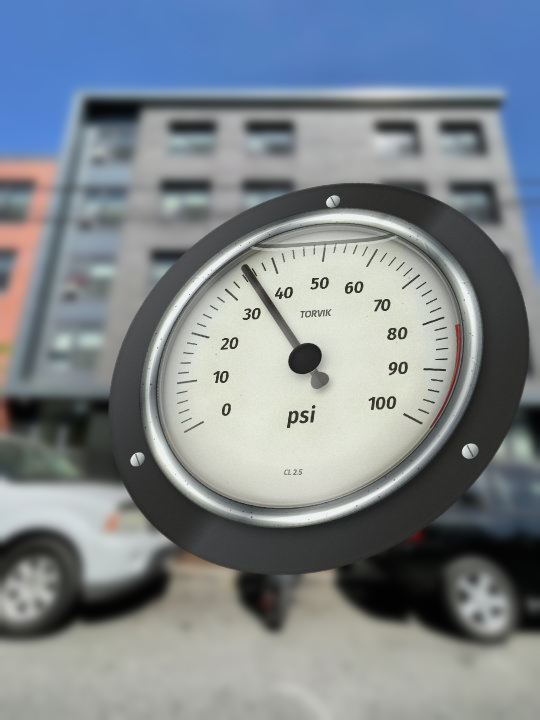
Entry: 35 psi
